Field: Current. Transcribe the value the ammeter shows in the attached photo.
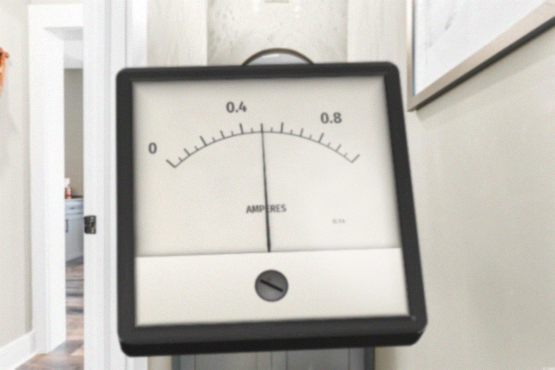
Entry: 0.5 A
